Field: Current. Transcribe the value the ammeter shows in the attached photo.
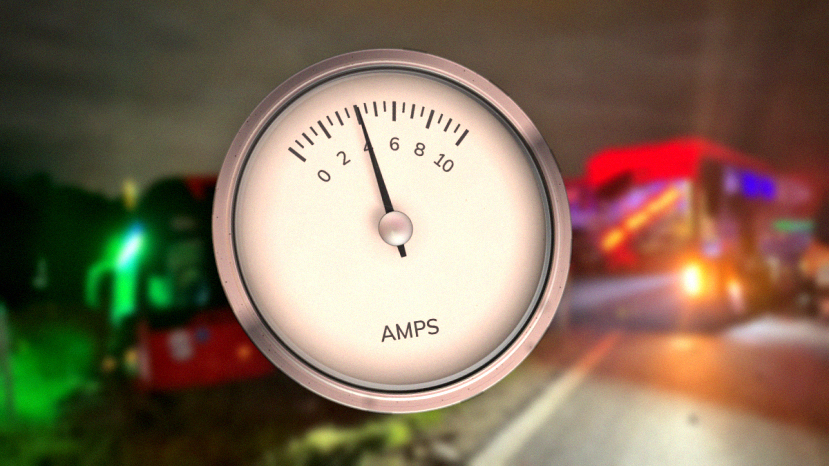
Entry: 4 A
